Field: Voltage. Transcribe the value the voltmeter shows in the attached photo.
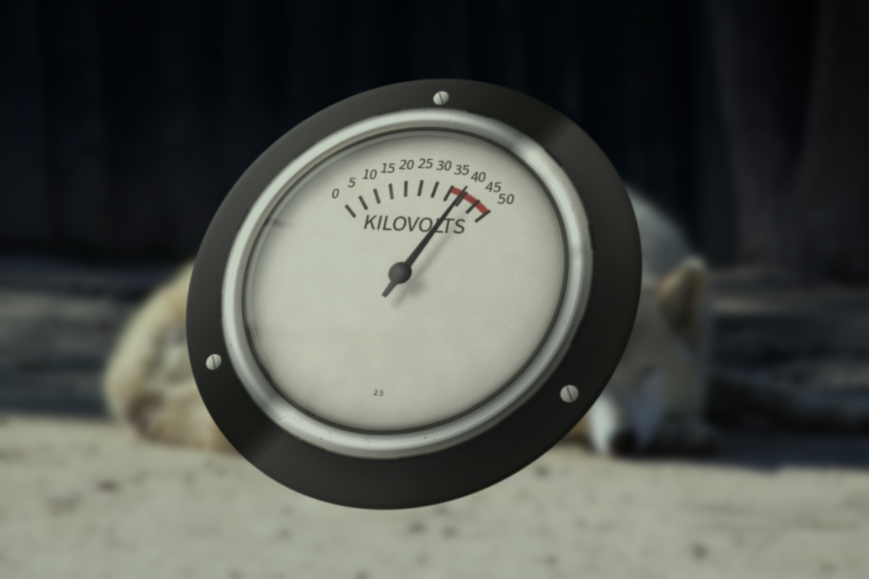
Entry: 40 kV
